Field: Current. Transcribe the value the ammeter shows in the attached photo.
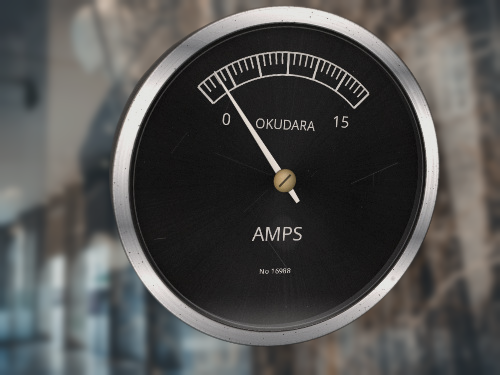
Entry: 1.5 A
